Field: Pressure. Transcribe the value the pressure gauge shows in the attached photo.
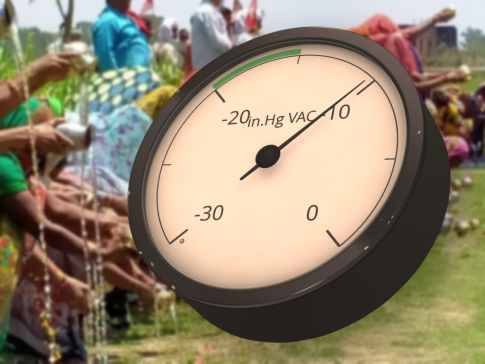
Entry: -10 inHg
